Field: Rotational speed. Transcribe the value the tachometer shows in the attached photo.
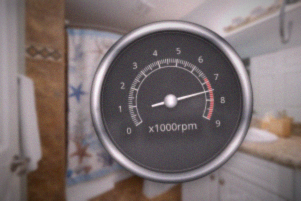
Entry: 7500 rpm
